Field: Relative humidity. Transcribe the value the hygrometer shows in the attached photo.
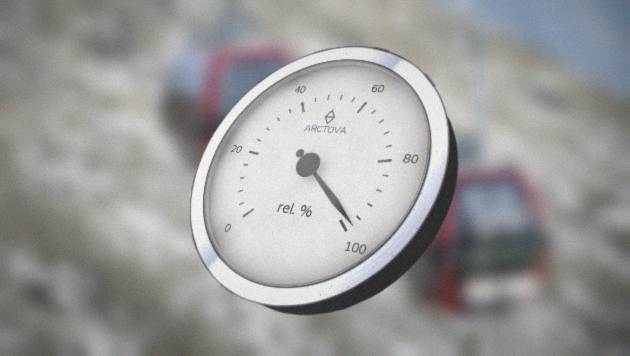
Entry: 98 %
